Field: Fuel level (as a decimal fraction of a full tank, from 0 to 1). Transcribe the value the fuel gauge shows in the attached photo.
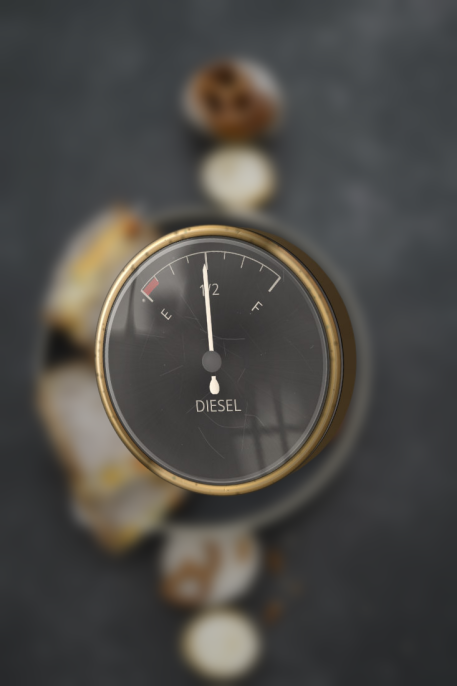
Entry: 0.5
